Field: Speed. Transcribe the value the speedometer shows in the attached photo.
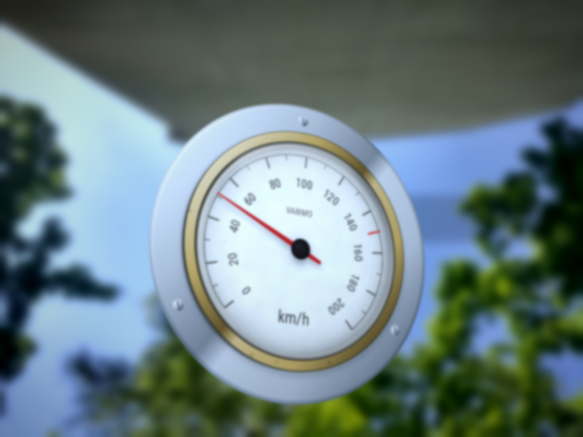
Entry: 50 km/h
